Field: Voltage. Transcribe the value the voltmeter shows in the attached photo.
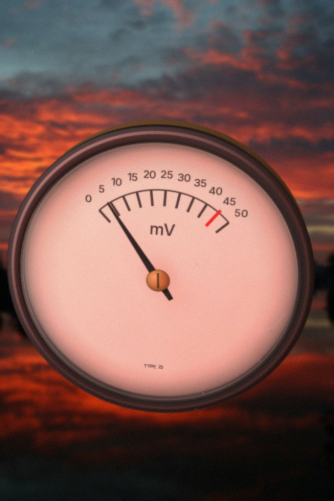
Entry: 5 mV
